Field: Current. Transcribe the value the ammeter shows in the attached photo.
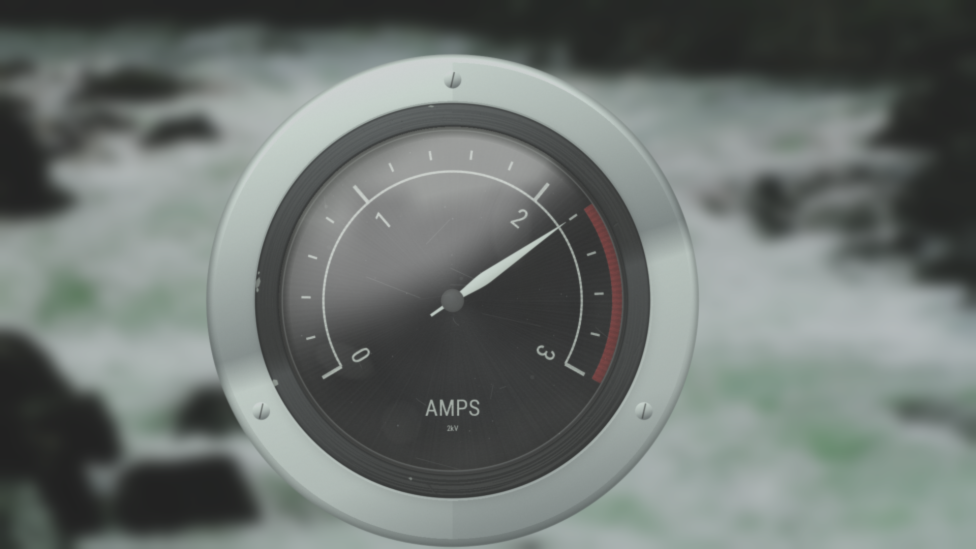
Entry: 2.2 A
